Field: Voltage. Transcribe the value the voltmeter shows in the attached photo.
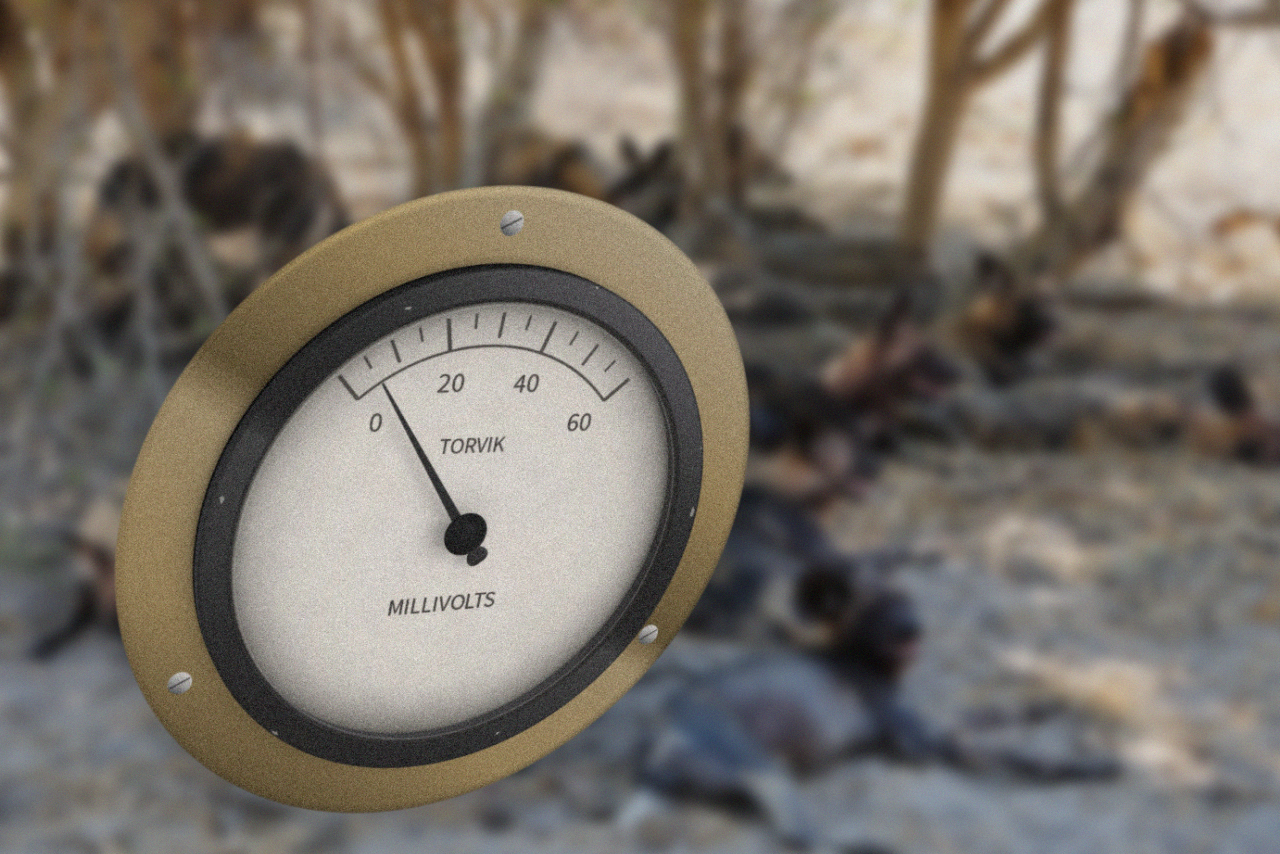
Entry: 5 mV
